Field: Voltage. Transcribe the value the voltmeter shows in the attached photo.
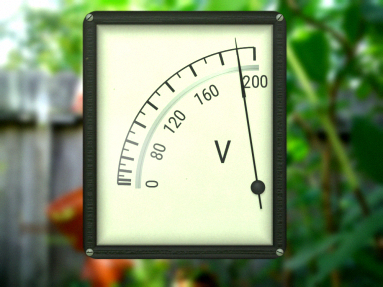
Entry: 190 V
